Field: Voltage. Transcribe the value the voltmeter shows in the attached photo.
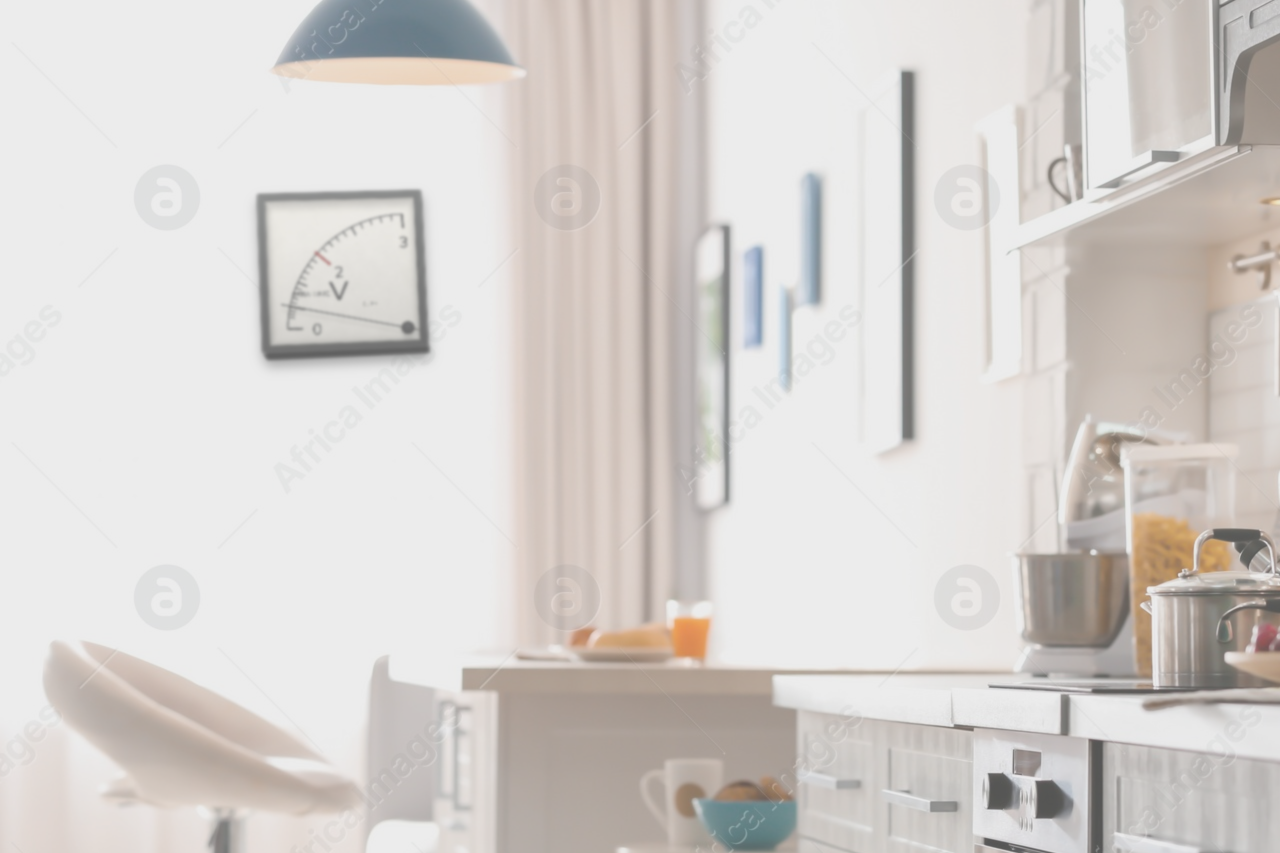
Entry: 1 V
